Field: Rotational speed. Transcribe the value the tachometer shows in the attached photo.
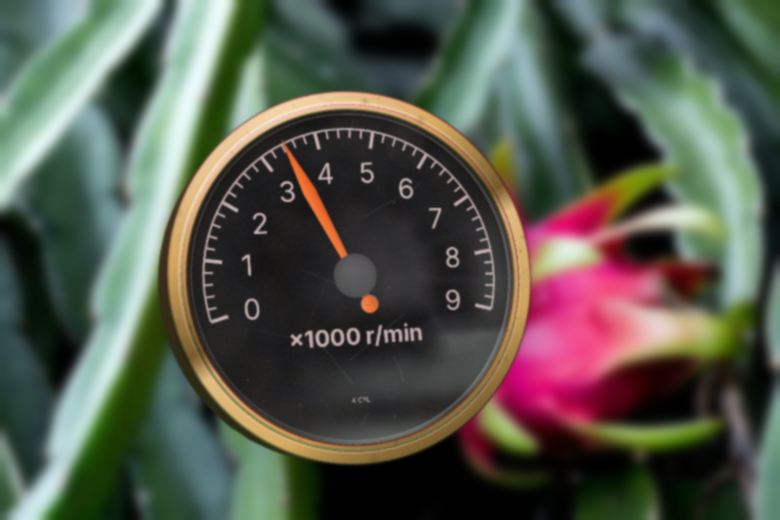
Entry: 3400 rpm
